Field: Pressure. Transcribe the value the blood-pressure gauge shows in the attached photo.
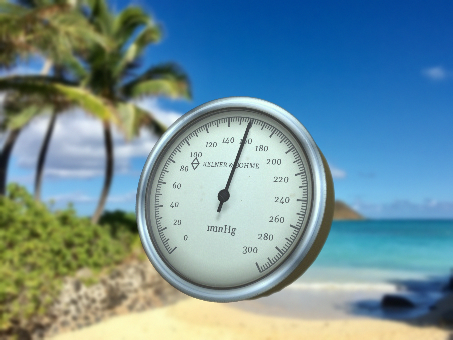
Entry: 160 mmHg
